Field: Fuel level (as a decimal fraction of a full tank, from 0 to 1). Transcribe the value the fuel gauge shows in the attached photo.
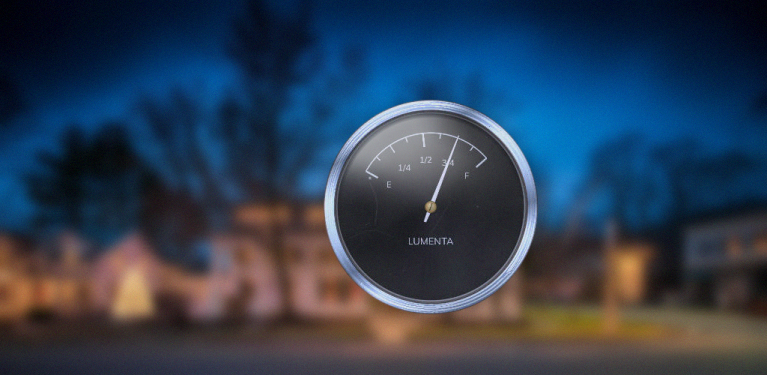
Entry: 0.75
